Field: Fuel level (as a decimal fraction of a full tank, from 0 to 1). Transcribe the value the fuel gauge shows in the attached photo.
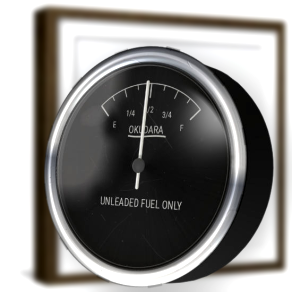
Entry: 0.5
